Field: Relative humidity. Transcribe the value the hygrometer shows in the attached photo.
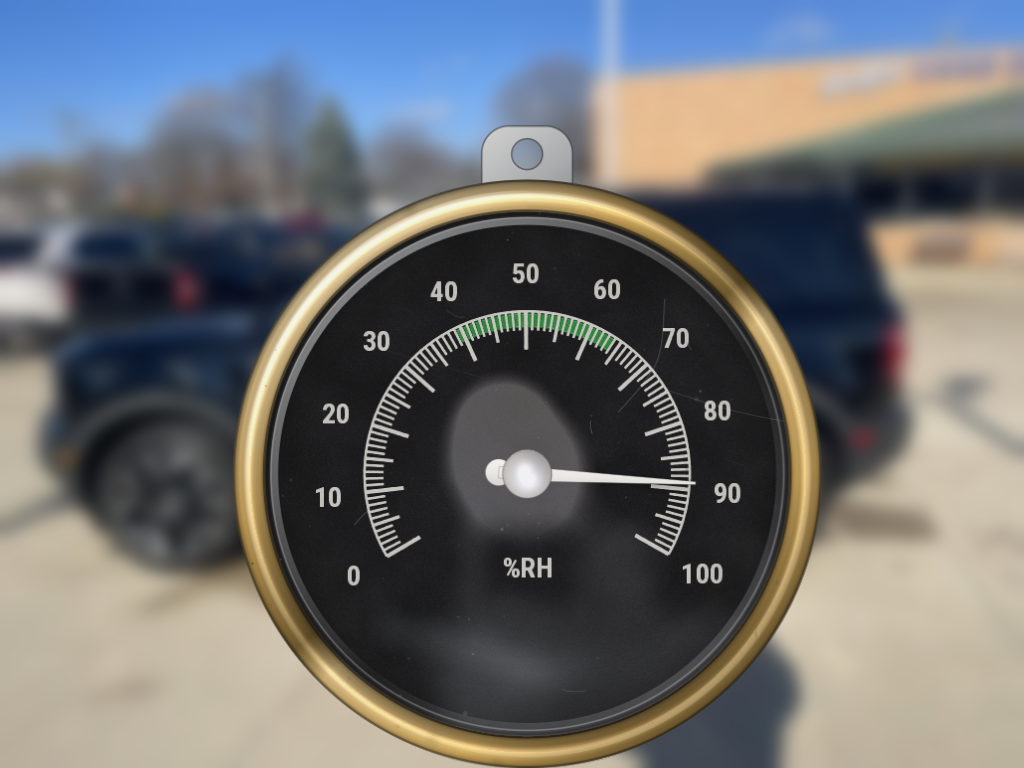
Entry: 89 %
